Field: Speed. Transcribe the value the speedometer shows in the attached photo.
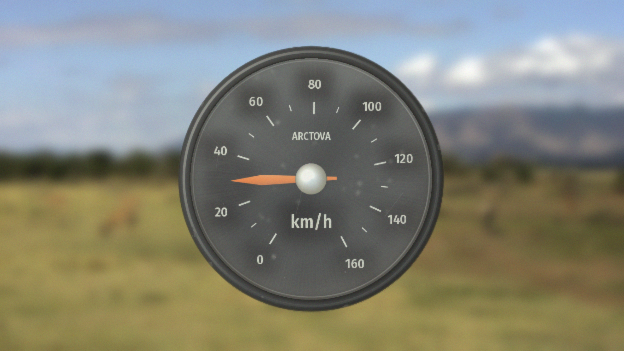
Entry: 30 km/h
